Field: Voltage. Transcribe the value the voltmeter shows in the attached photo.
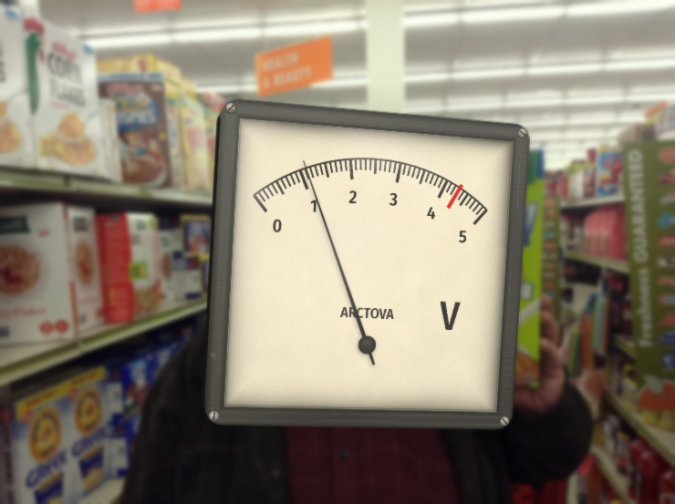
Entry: 1.1 V
